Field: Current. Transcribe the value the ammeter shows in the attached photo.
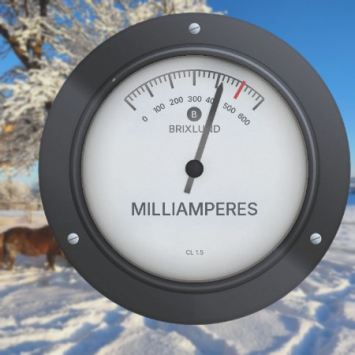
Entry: 420 mA
